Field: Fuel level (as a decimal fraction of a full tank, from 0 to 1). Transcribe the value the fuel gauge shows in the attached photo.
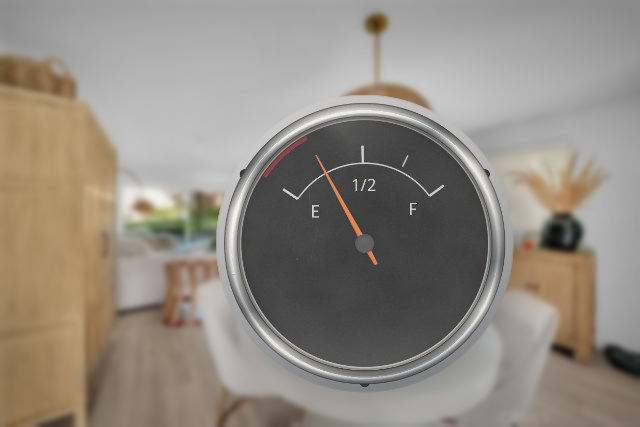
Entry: 0.25
